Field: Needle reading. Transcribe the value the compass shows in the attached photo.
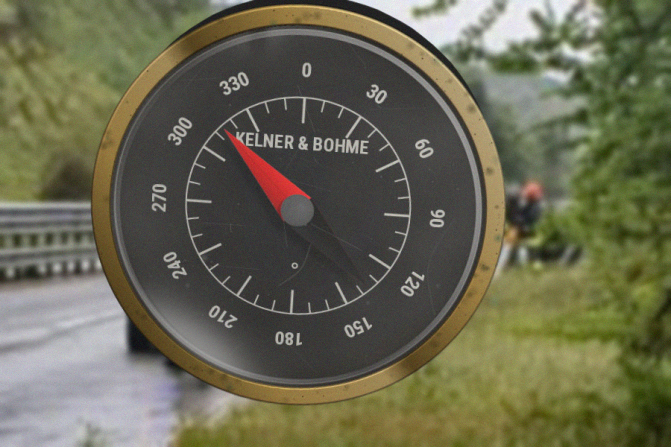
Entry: 315 °
